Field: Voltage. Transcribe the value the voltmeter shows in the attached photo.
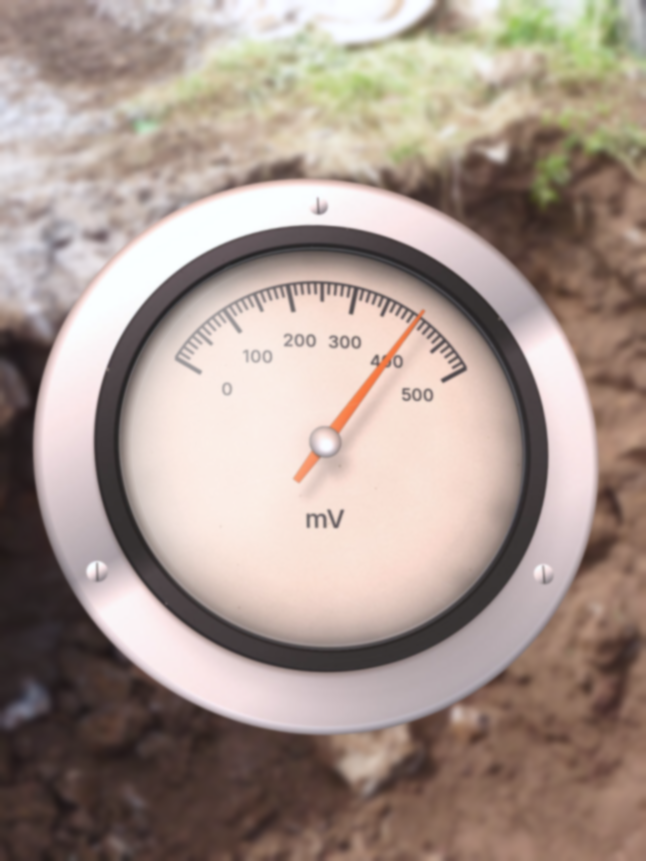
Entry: 400 mV
